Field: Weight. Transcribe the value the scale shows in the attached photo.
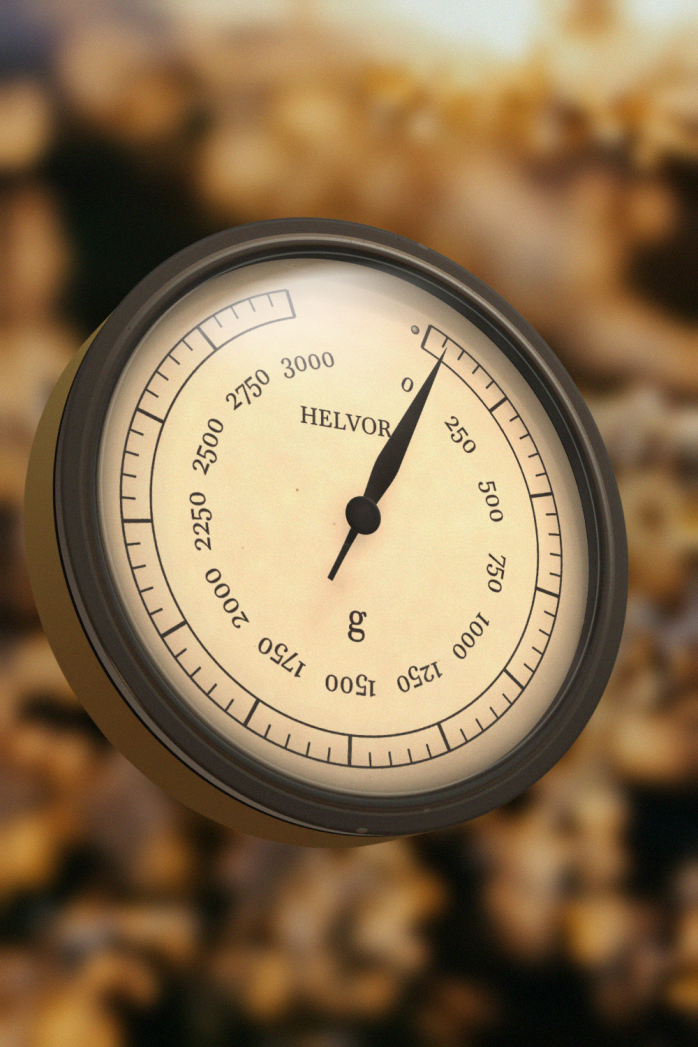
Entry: 50 g
